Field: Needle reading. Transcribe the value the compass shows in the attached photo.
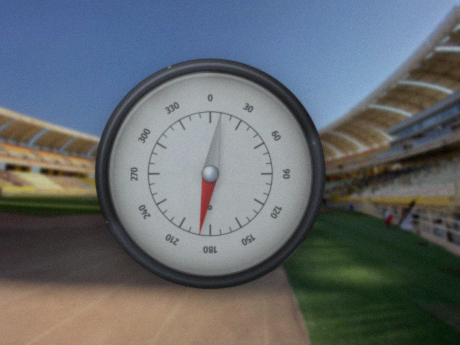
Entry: 190 °
